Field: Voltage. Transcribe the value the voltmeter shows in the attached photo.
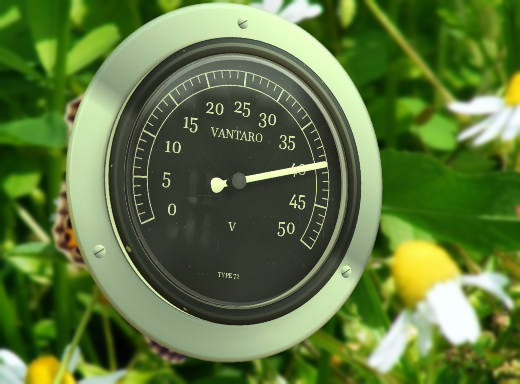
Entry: 40 V
